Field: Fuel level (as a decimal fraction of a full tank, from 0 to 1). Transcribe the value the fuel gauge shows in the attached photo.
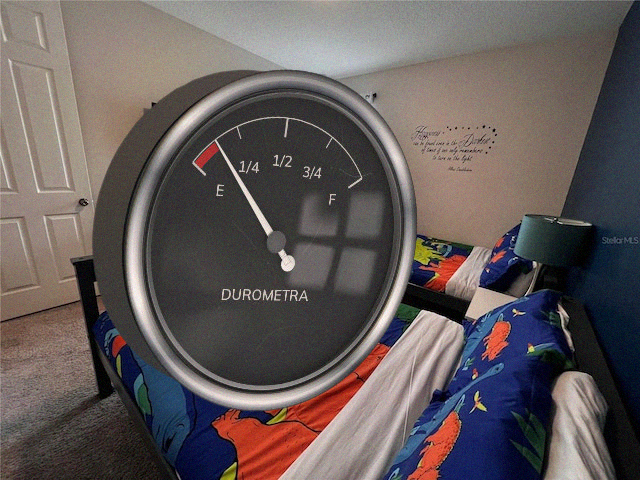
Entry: 0.125
